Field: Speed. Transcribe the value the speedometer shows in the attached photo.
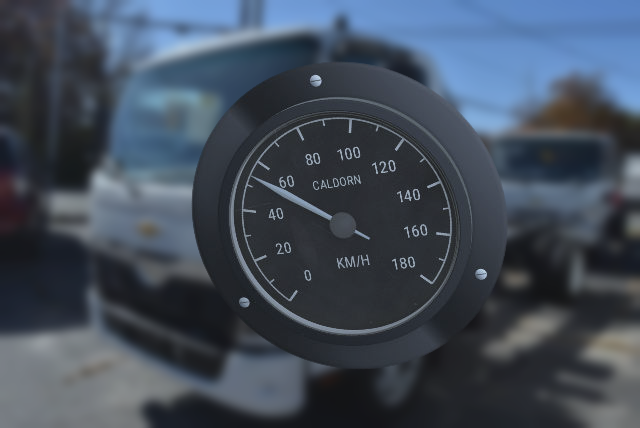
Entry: 55 km/h
